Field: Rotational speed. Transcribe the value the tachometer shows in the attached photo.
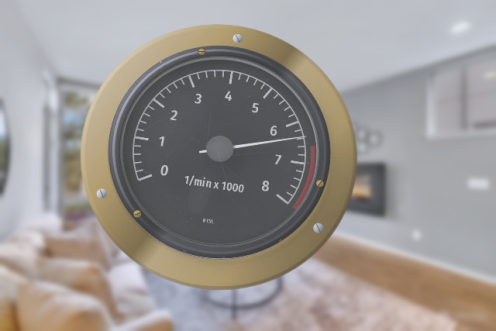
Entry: 6400 rpm
